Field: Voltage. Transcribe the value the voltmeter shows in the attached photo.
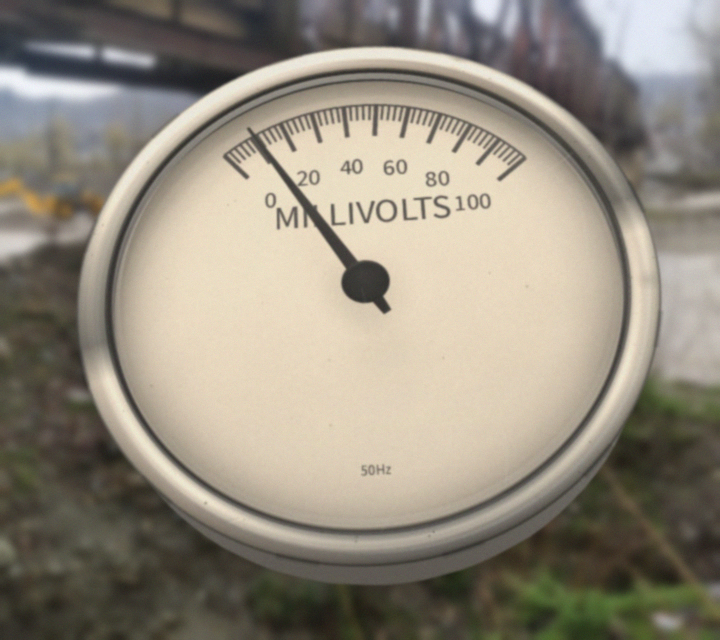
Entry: 10 mV
